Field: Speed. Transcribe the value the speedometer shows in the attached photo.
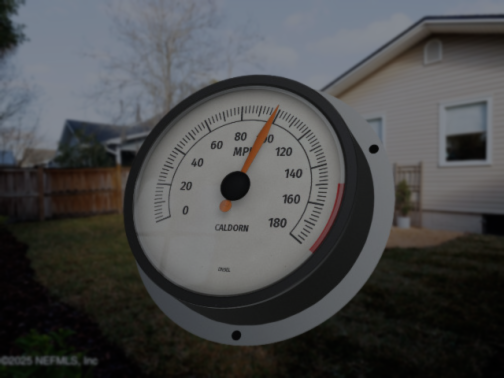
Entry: 100 mph
